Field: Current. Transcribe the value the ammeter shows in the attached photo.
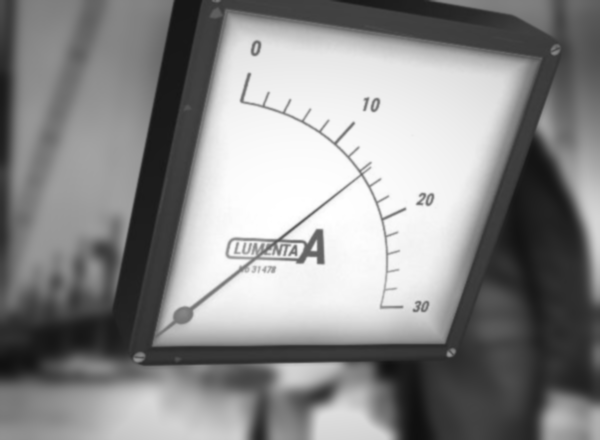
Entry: 14 A
